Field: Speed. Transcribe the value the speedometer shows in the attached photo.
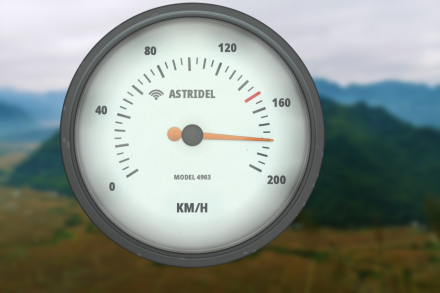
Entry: 180 km/h
